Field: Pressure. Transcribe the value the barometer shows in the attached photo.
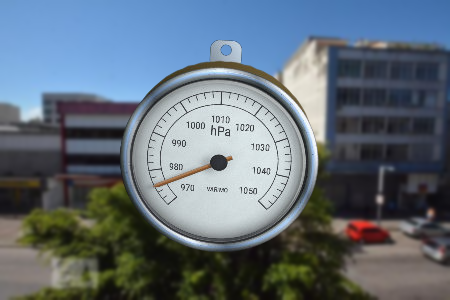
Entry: 976 hPa
